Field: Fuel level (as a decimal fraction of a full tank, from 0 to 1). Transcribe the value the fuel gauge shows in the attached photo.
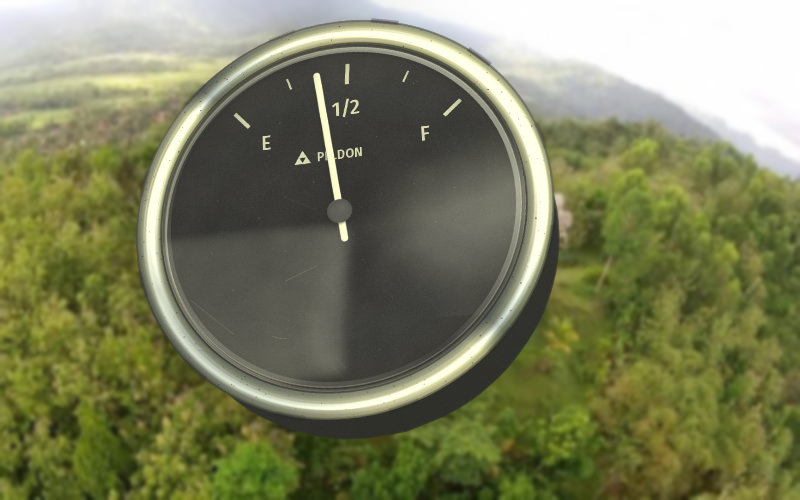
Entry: 0.375
